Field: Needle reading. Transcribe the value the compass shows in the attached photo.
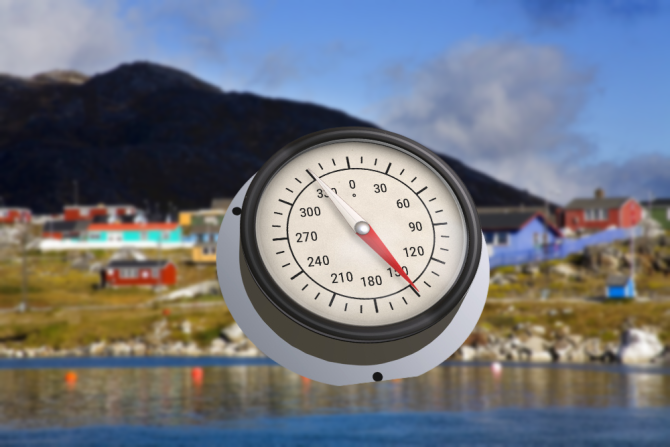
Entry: 150 °
